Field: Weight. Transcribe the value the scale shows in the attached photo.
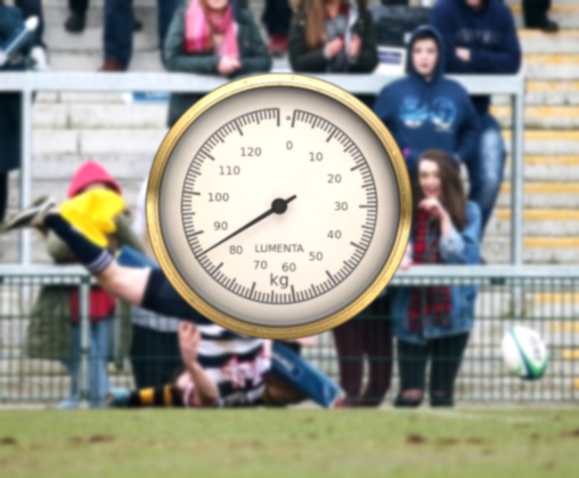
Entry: 85 kg
